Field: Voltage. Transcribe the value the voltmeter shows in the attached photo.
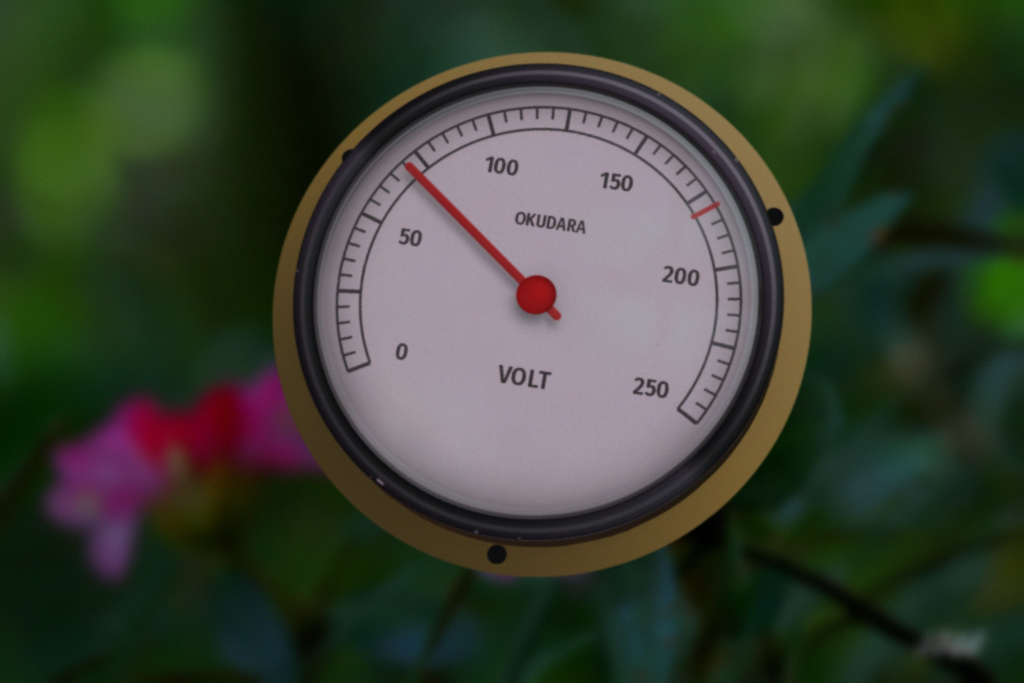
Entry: 70 V
